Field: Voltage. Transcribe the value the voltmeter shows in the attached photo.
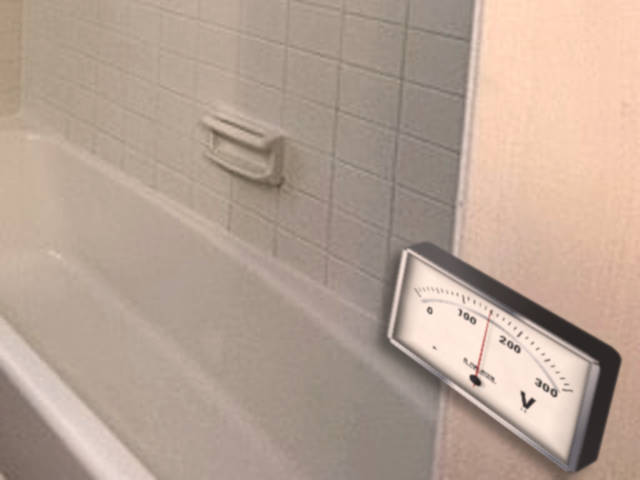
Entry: 150 V
